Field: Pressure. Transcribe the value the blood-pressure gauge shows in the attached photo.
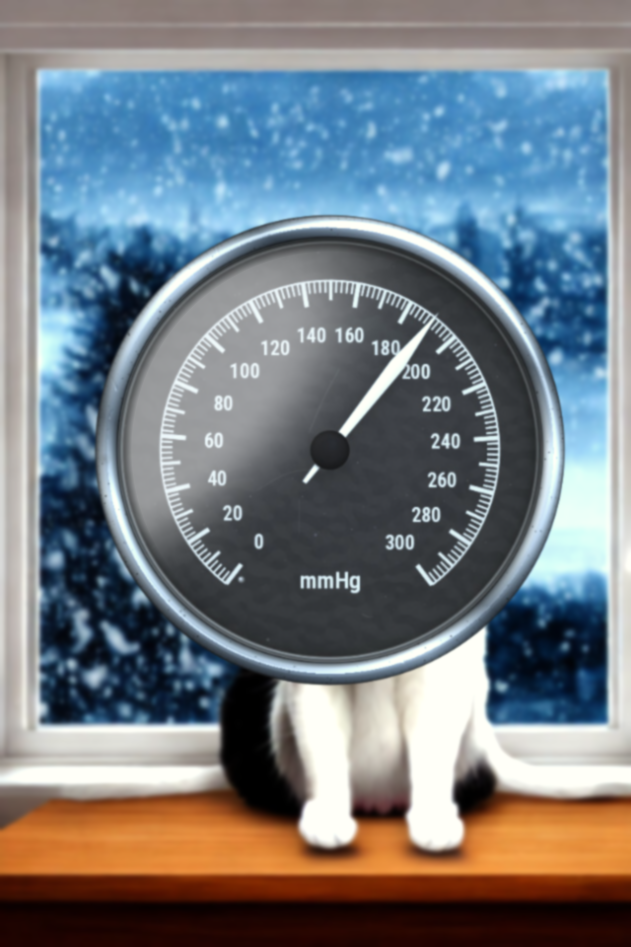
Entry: 190 mmHg
